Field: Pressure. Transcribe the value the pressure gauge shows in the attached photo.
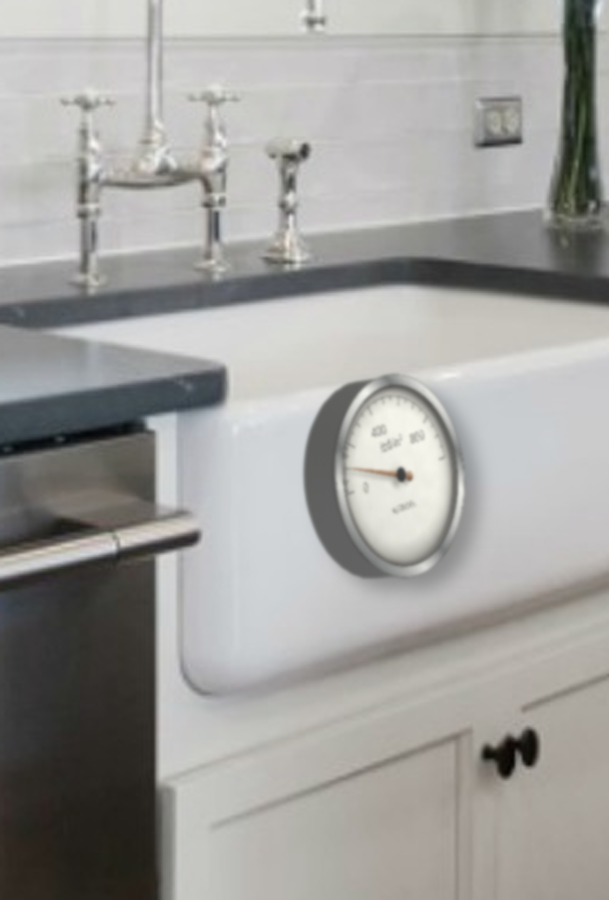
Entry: 100 psi
